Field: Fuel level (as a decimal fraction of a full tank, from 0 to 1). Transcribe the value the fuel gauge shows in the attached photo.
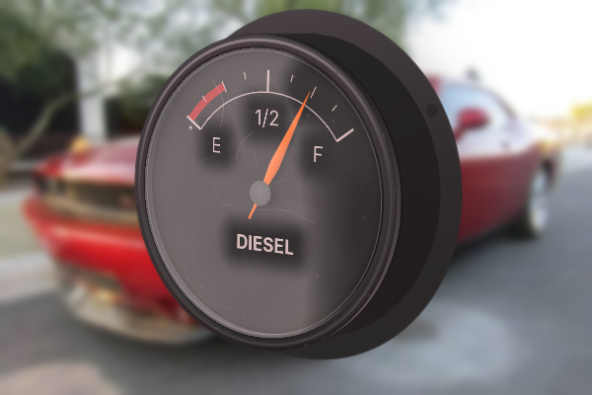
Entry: 0.75
